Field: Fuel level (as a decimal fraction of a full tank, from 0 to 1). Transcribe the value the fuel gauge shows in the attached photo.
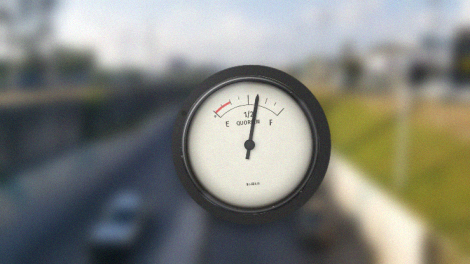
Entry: 0.625
